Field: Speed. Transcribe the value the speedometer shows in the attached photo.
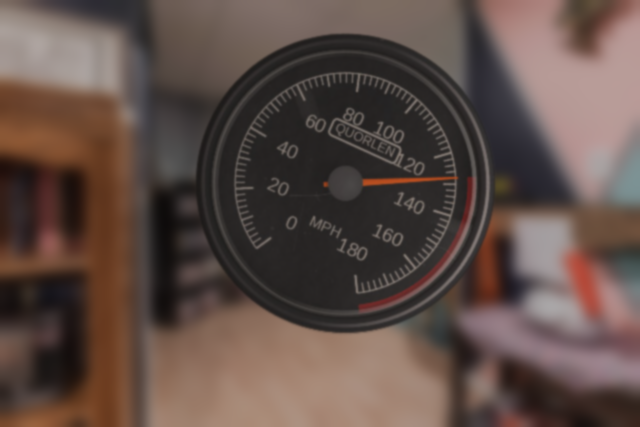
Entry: 128 mph
